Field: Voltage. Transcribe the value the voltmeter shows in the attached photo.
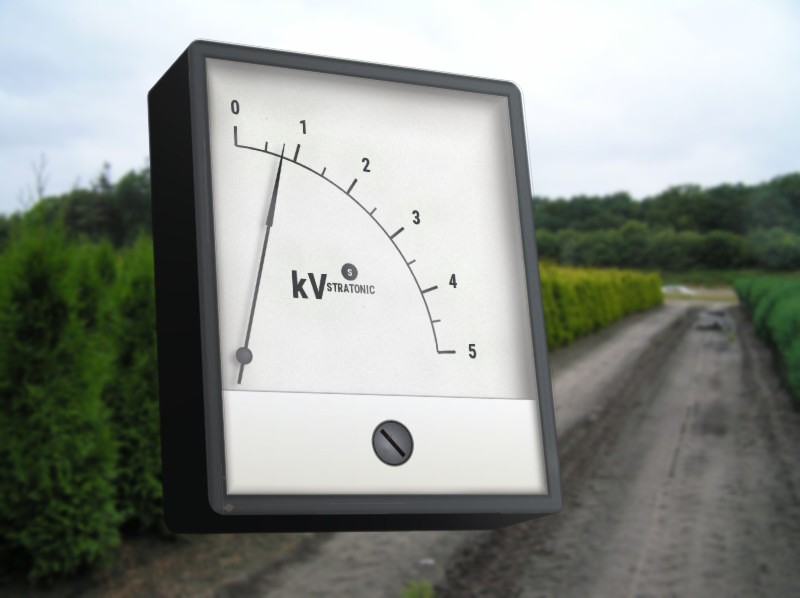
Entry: 0.75 kV
